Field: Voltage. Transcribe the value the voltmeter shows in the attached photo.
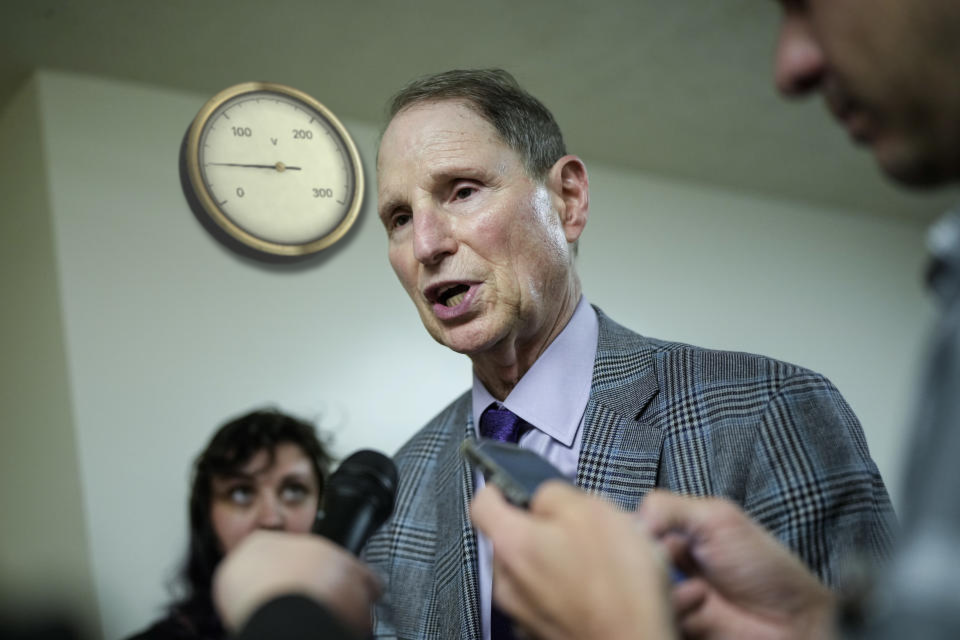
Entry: 40 V
